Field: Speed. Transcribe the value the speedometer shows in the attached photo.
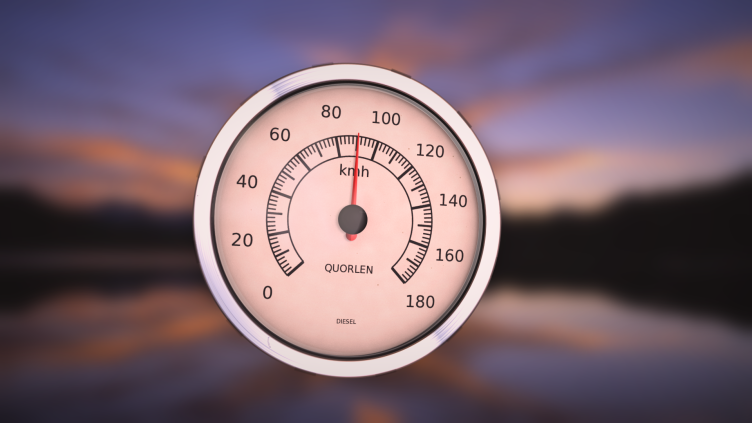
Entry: 90 km/h
